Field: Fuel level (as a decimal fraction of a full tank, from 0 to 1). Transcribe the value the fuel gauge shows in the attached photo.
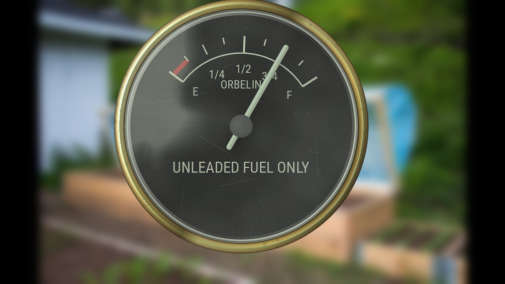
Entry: 0.75
